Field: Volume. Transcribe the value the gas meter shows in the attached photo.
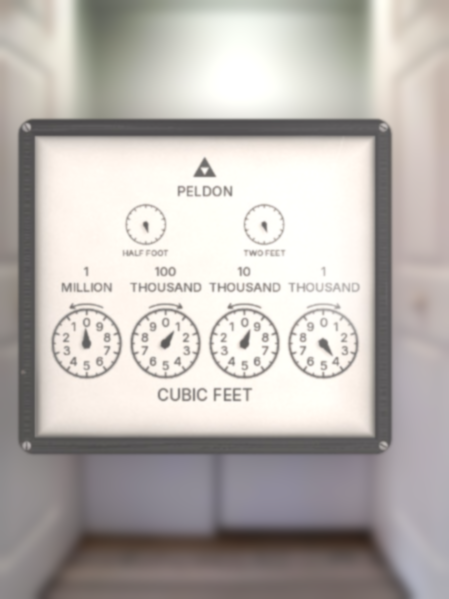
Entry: 9400 ft³
